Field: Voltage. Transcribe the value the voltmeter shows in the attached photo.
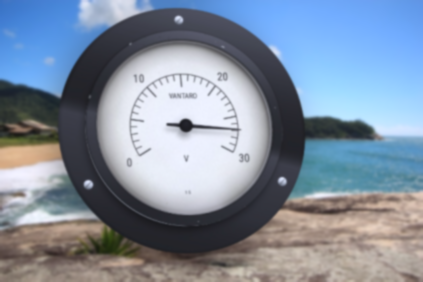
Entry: 27 V
